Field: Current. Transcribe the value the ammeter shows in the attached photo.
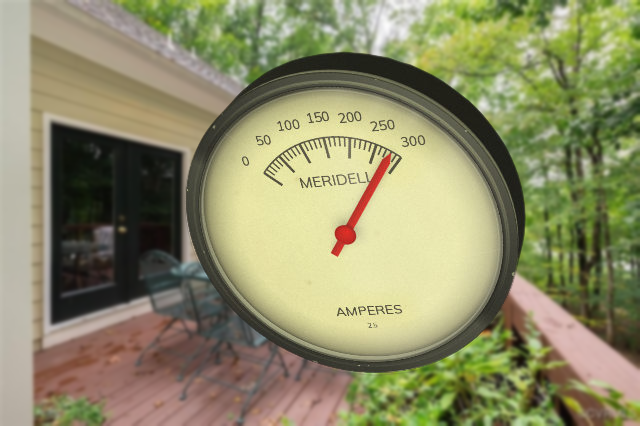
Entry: 280 A
